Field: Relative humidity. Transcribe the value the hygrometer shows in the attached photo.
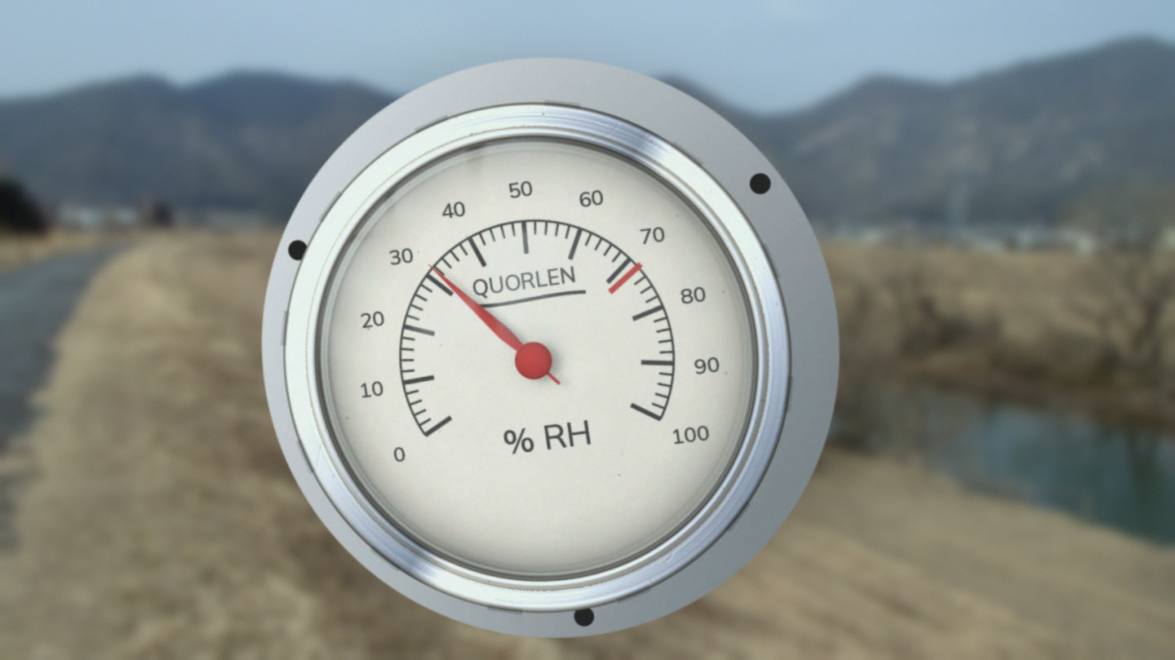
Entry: 32 %
